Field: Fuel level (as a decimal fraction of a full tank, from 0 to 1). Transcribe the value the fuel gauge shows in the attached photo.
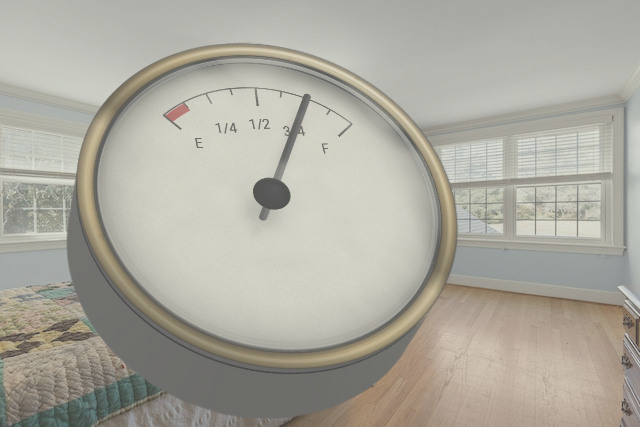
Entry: 0.75
